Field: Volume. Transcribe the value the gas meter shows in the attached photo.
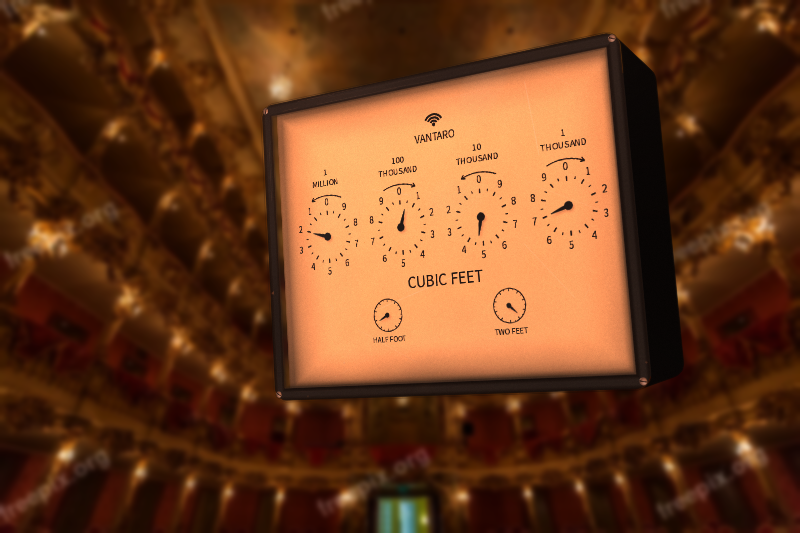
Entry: 204700 ft³
